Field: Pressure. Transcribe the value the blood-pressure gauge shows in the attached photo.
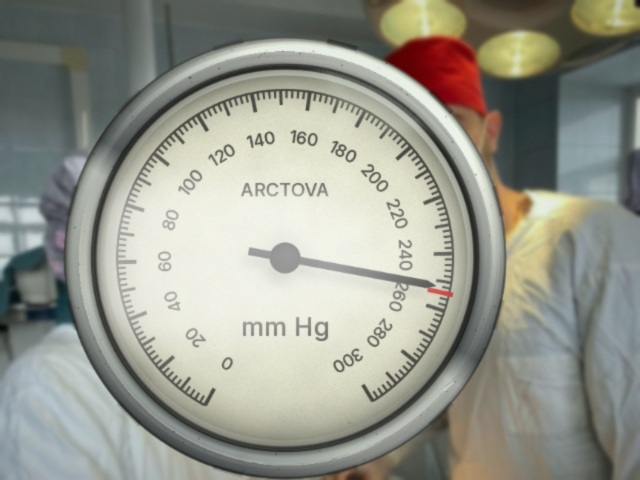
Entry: 252 mmHg
